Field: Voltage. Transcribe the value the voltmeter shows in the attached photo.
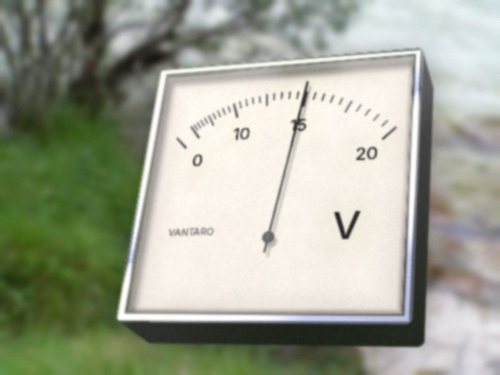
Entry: 15 V
